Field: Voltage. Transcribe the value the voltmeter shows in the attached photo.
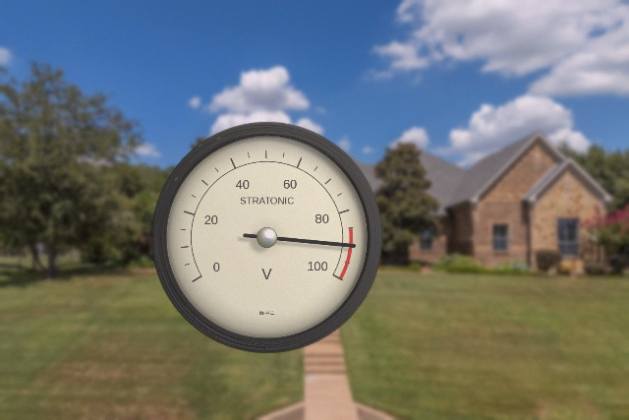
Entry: 90 V
